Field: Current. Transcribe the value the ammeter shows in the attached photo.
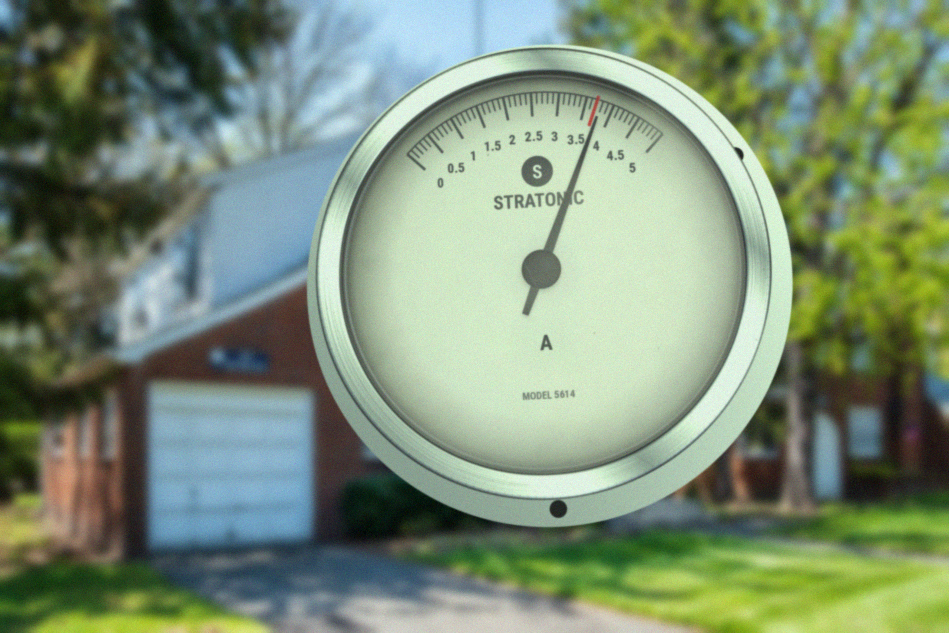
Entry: 3.8 A
